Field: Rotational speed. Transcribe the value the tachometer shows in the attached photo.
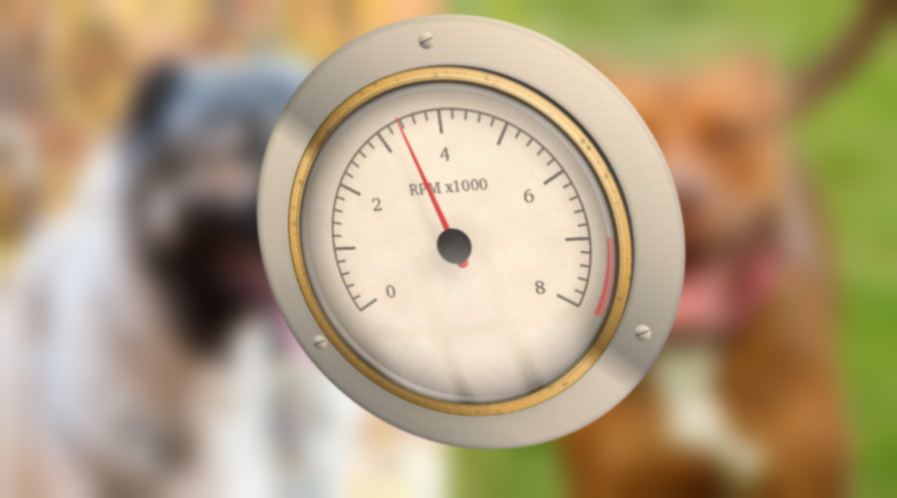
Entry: 3400 rpm
